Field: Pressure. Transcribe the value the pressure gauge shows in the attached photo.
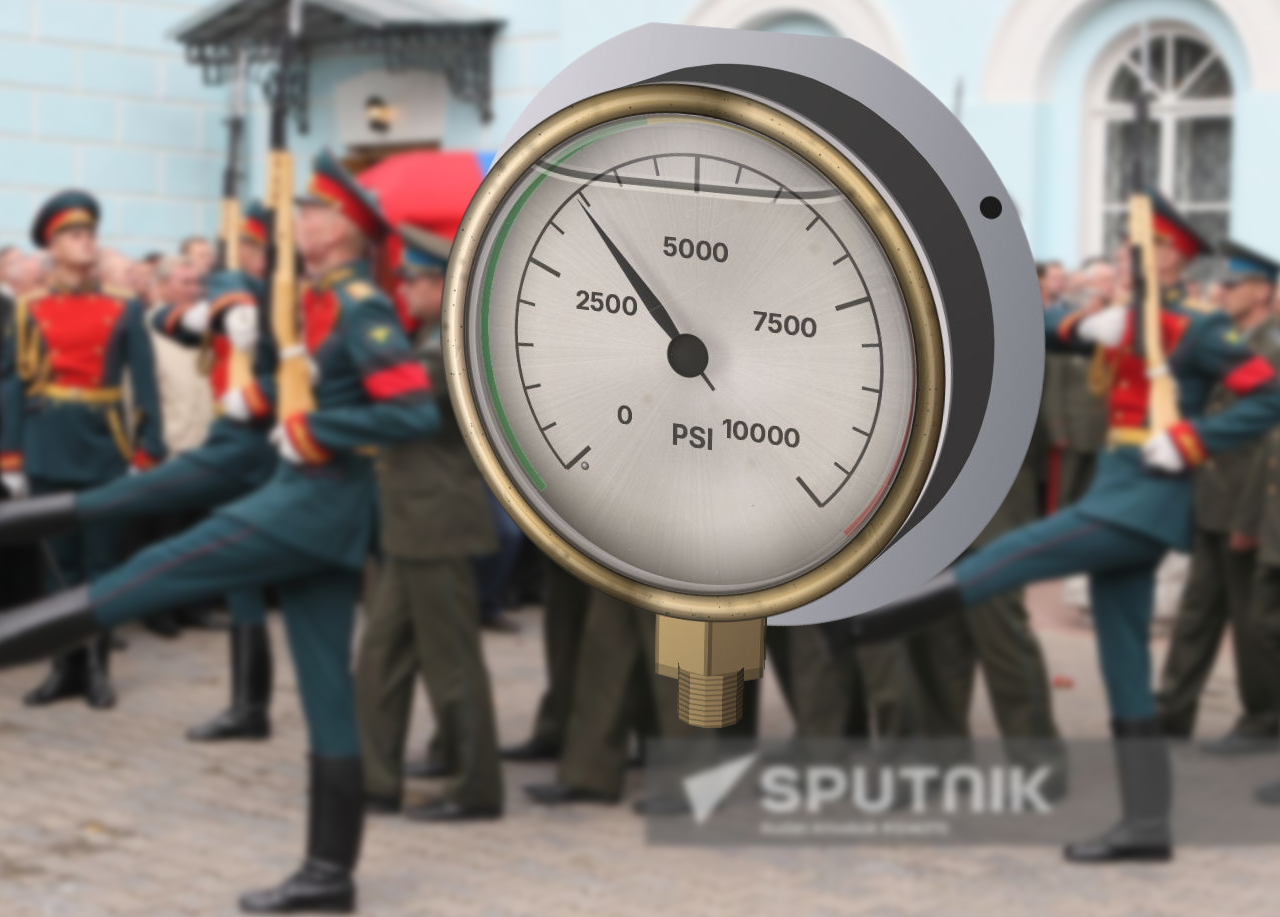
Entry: 3500 psi
